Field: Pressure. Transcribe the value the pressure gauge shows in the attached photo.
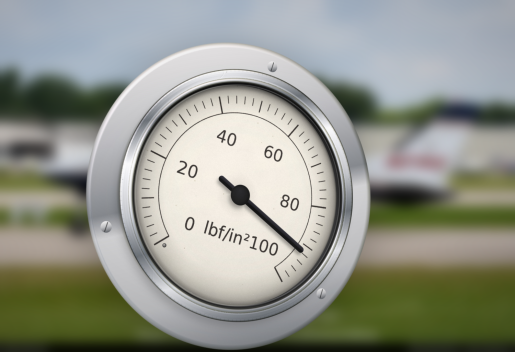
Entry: 92 psi
